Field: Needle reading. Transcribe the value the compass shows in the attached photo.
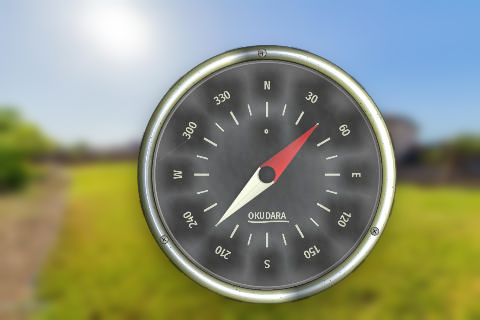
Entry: 45 °
